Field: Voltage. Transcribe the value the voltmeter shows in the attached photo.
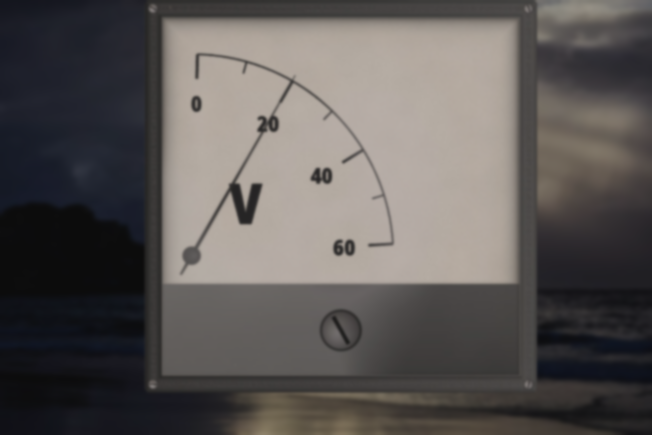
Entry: 20 V
